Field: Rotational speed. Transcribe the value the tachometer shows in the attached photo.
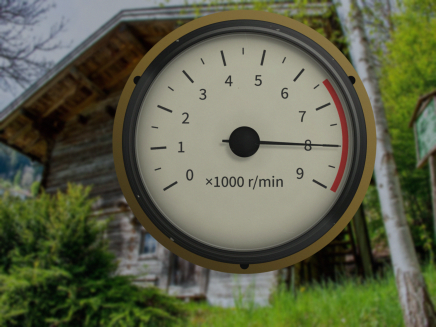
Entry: 8000 rpm
